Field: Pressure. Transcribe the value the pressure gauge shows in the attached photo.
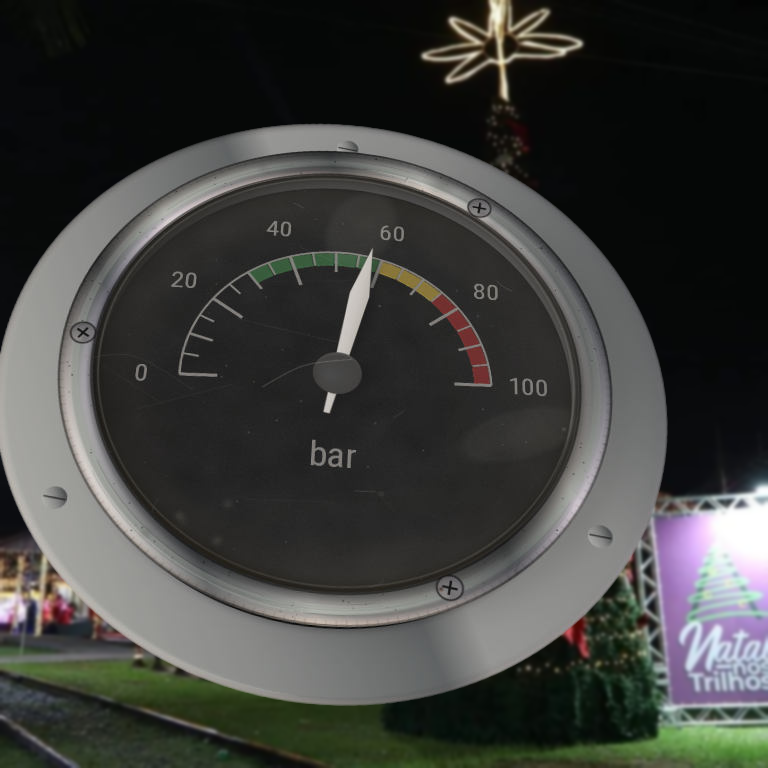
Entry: 57.5 bar
